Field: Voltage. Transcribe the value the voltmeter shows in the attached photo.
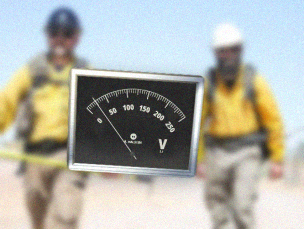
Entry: 25 V
